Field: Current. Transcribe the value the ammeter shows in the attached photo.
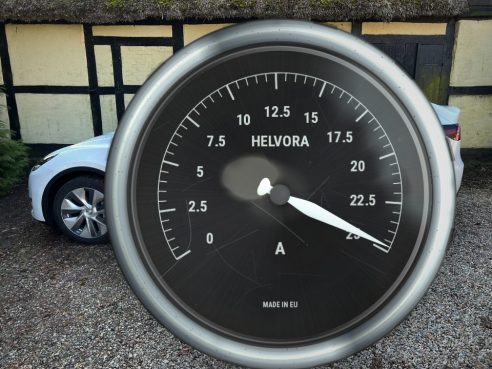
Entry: 24.75 A
